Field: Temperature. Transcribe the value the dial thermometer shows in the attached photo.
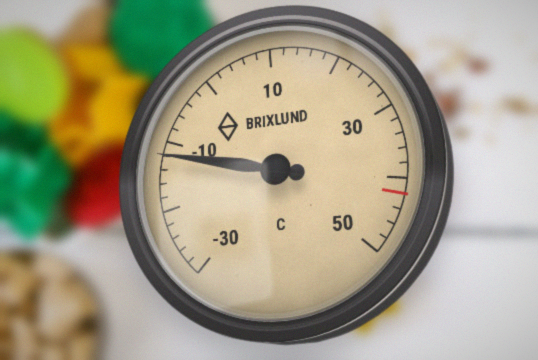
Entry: -12 °C
